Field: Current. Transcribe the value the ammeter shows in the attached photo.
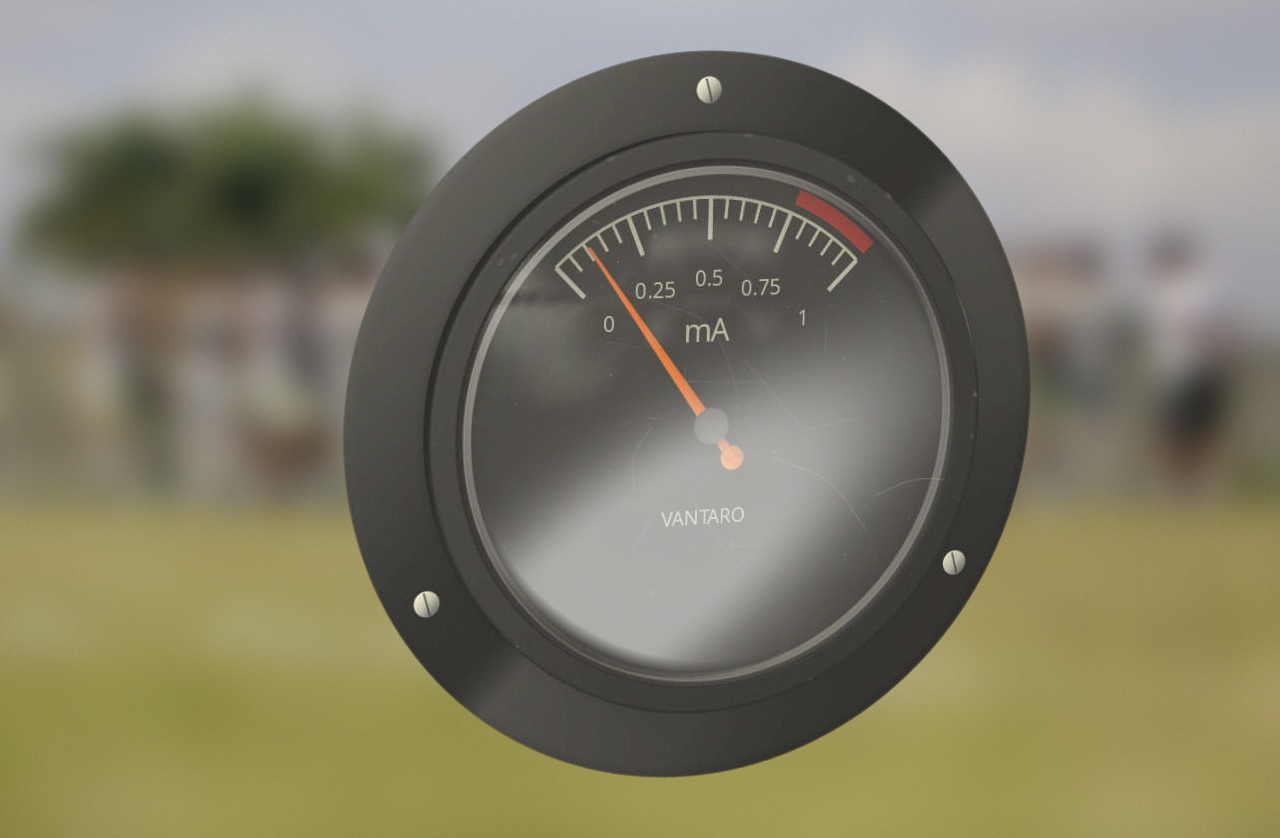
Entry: 0.1 mA
